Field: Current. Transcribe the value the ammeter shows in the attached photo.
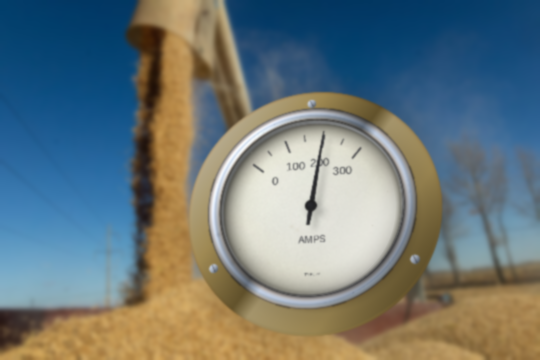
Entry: 200 A
